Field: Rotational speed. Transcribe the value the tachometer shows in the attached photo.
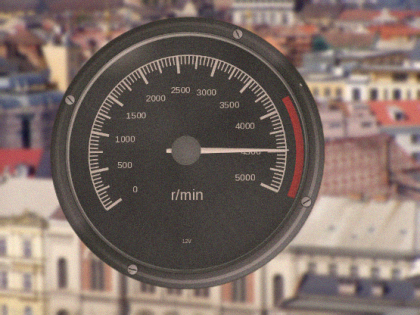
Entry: 4500 rpm
